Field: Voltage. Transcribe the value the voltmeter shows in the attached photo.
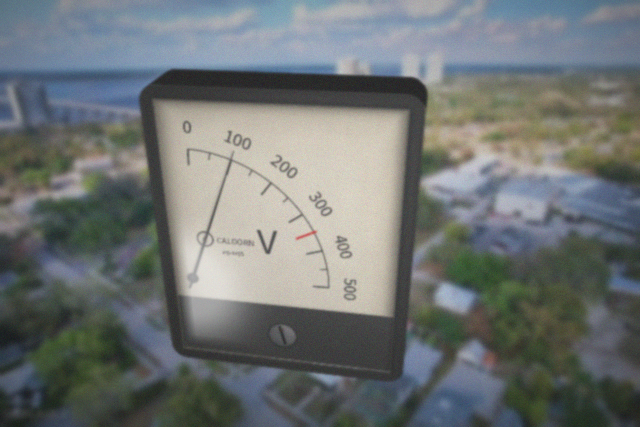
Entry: 100 V
